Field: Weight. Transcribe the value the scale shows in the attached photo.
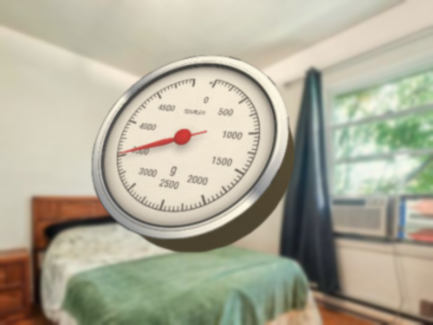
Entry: 3500 g
